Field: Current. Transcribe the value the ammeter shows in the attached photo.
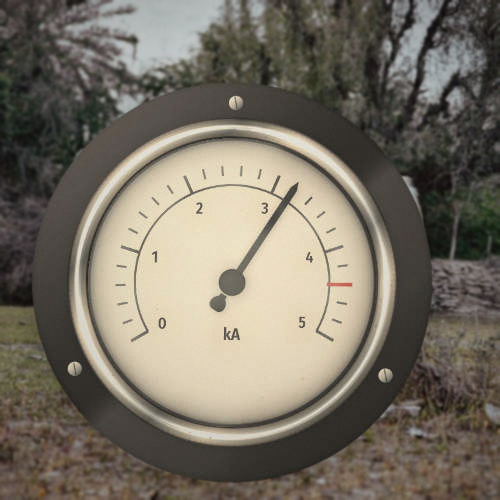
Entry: 3.2 kA
